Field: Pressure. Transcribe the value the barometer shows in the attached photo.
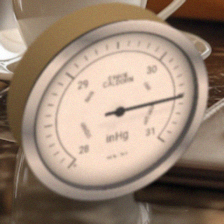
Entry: 30.5 inHg
